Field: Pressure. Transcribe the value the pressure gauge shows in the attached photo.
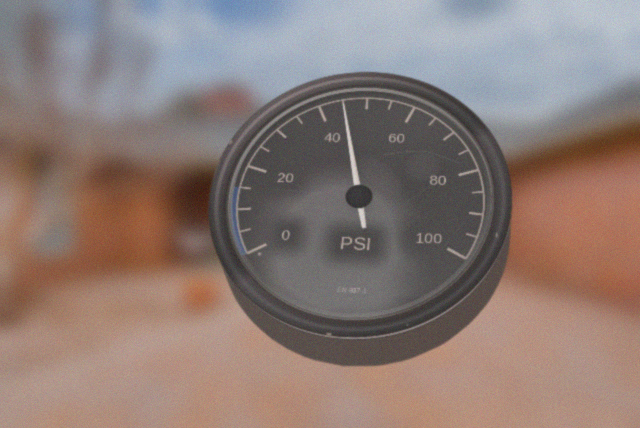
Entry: 45 psi
